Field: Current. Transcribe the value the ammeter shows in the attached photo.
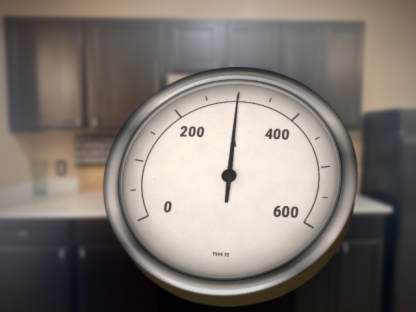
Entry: 300 A
